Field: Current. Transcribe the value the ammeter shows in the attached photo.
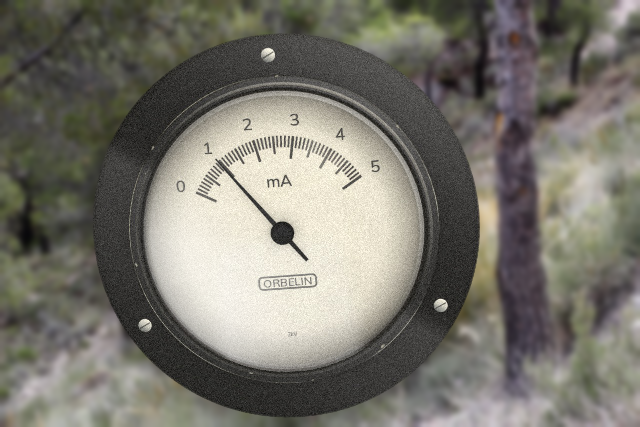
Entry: 1 mA
